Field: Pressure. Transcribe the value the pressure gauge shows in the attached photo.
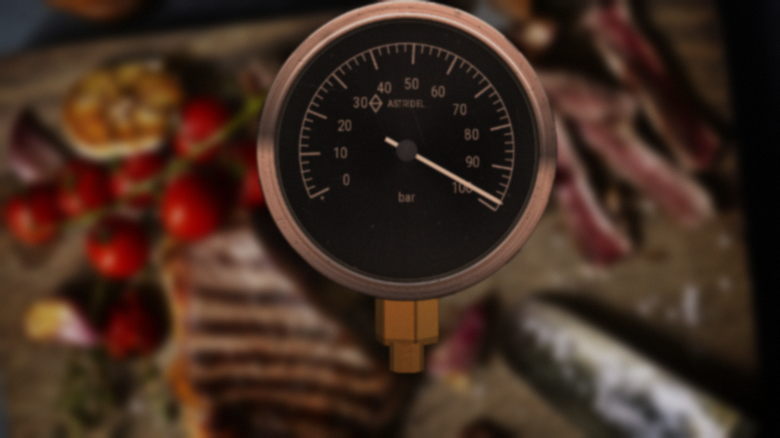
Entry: 98 bar
